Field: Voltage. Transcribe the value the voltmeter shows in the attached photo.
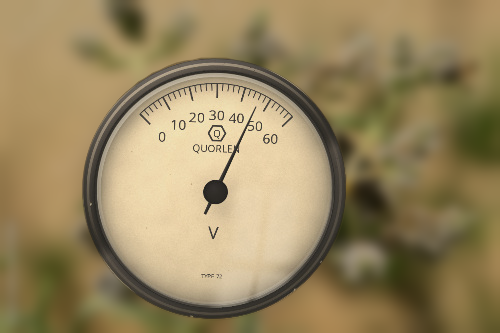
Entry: 46 V
